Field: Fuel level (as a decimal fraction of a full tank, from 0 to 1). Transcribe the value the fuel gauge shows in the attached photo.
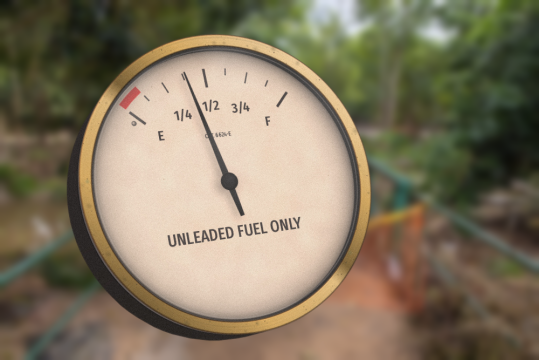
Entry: 0.375
